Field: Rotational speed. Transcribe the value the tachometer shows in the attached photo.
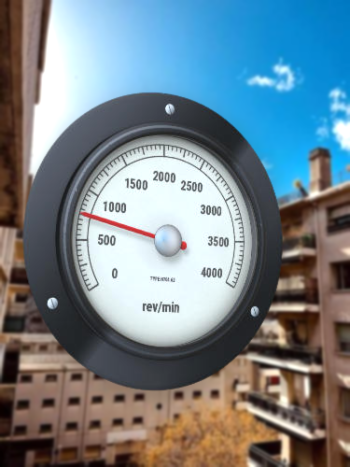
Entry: 750 rpm
